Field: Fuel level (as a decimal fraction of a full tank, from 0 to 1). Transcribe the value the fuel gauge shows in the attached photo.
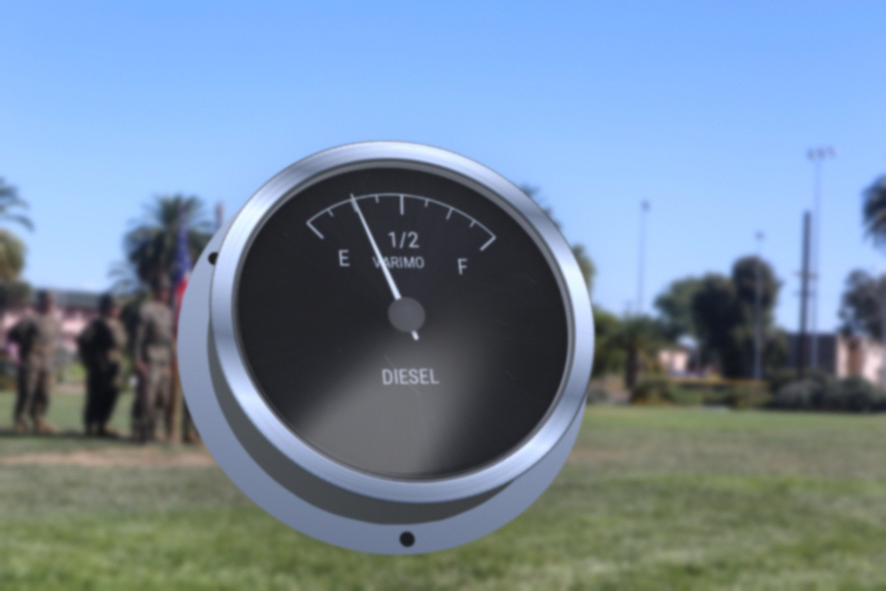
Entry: 0.25
